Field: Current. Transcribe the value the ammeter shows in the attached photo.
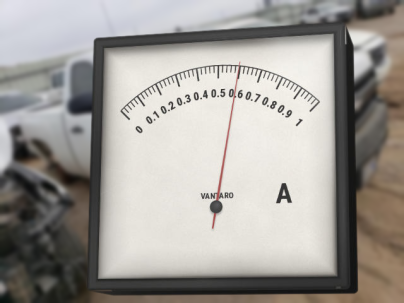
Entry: 0.6 A
